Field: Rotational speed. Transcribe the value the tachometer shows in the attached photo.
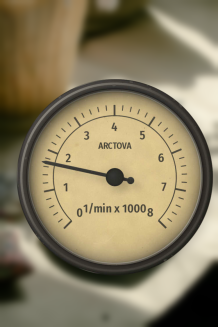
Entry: 1700 rpm
